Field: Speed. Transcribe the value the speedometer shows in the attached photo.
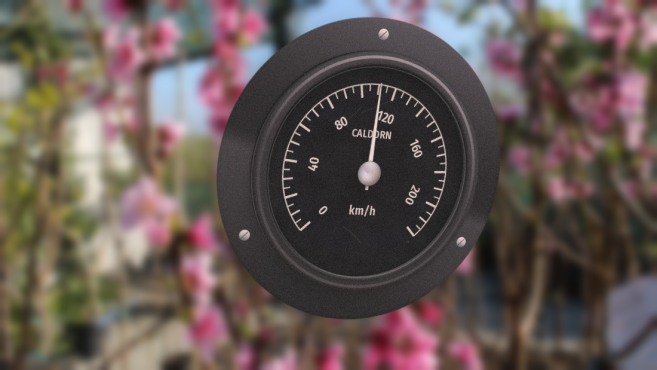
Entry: 110 km/h
